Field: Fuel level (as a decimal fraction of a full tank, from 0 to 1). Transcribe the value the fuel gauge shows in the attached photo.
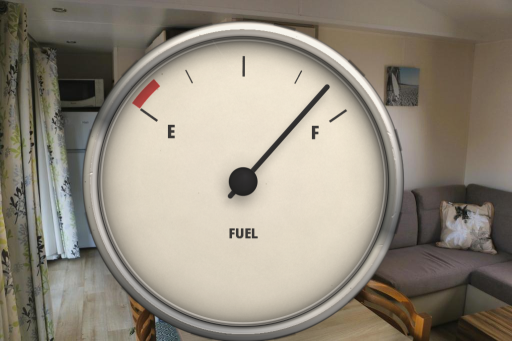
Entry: 0.875
